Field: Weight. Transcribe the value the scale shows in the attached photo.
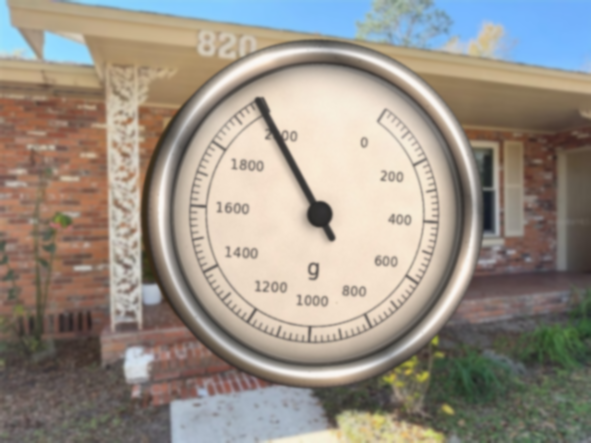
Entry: 1980 g
